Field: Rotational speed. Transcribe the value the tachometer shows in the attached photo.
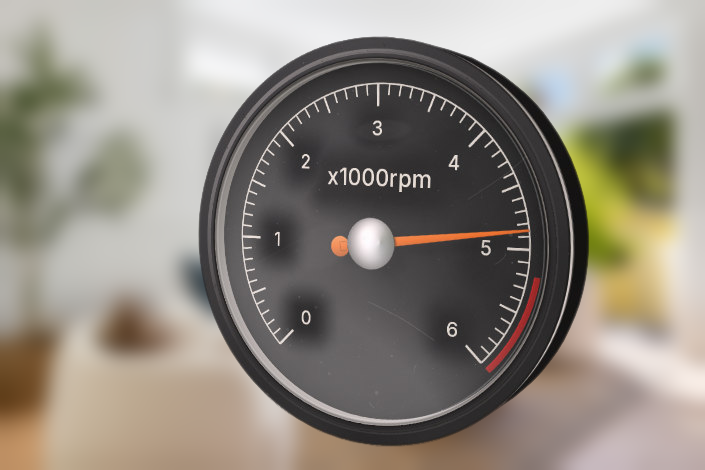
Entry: 4850 rpm
